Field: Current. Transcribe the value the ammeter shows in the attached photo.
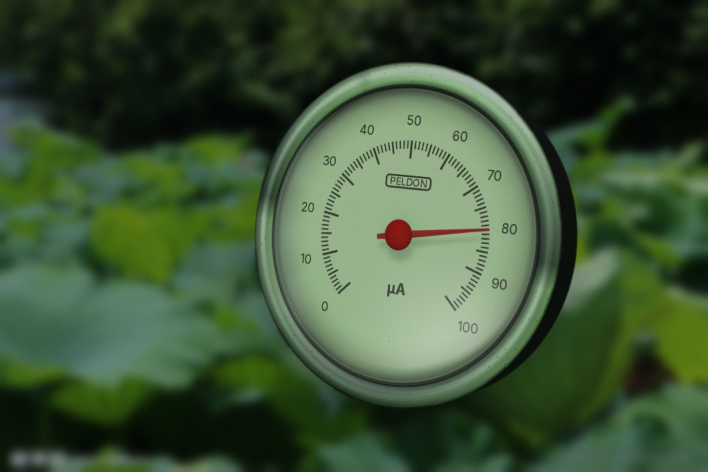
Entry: 80 µA
